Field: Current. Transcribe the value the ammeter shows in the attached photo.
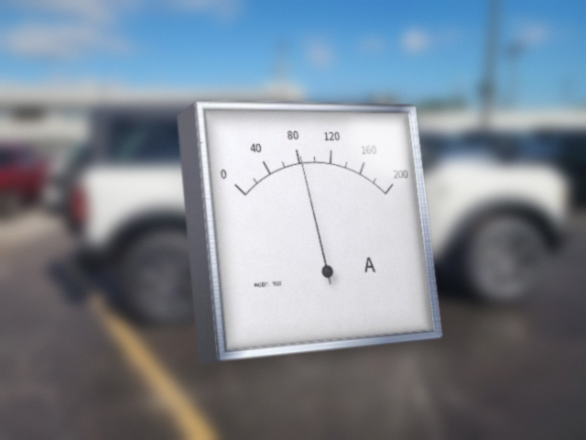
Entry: 80 A
